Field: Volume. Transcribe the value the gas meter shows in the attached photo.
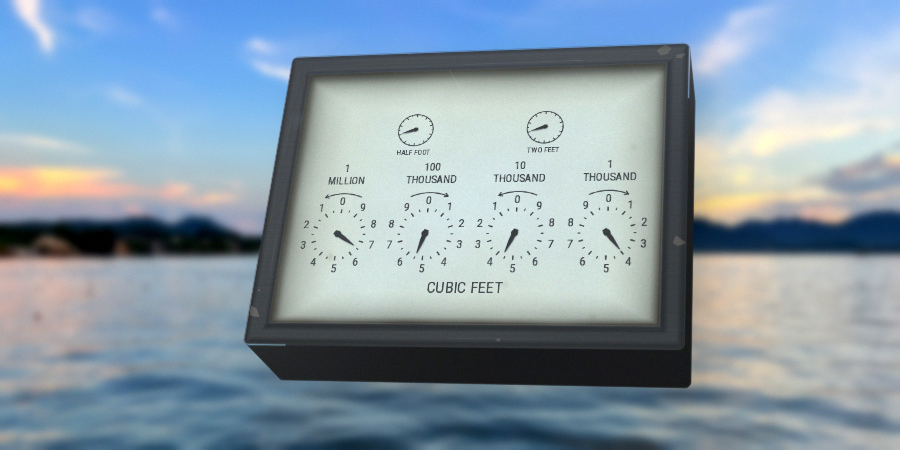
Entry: 654400 ft³
